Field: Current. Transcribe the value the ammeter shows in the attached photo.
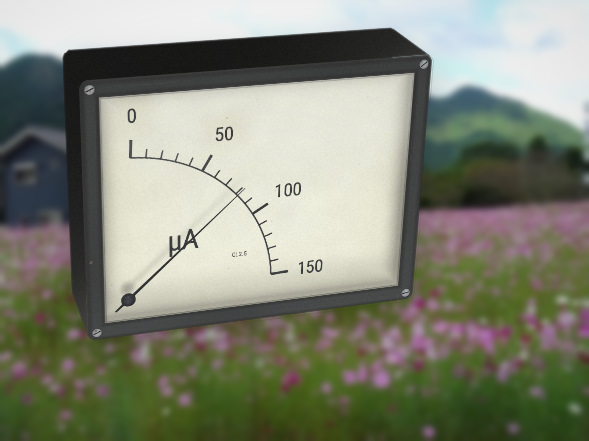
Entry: 80 µA
